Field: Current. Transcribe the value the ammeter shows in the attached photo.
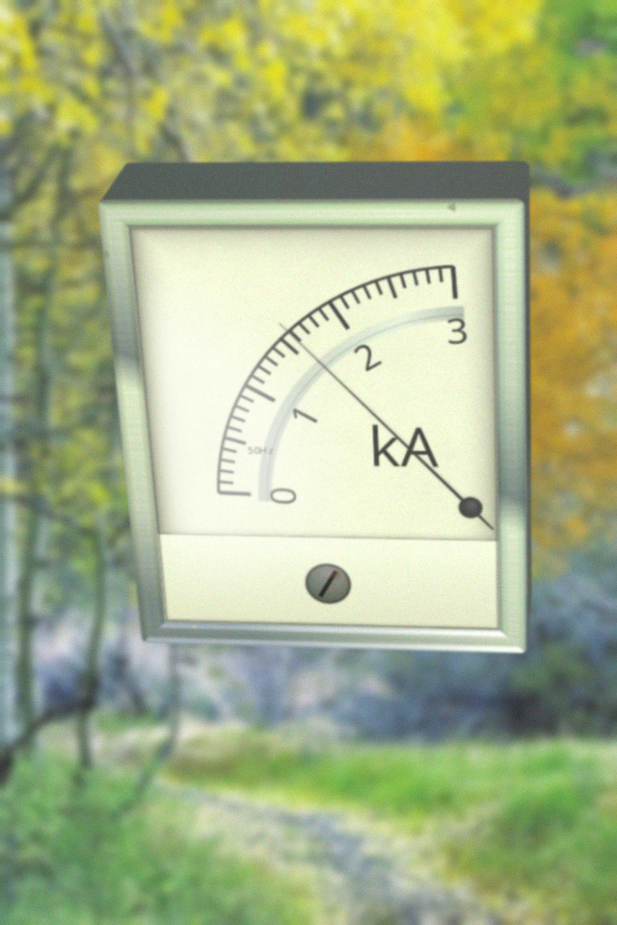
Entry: 1.6 kA
